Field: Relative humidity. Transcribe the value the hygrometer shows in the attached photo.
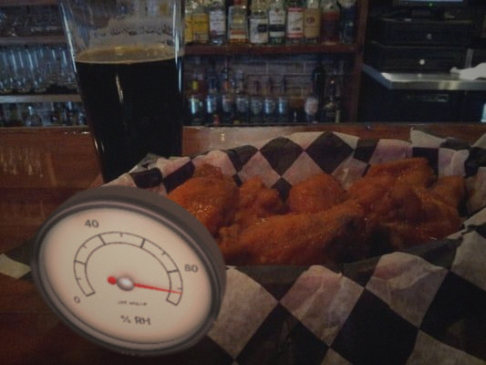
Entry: 90 %
